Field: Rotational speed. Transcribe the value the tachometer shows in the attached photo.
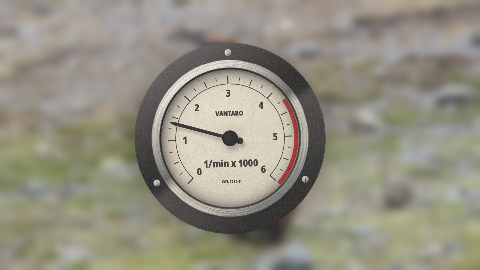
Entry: 1375 rpm
